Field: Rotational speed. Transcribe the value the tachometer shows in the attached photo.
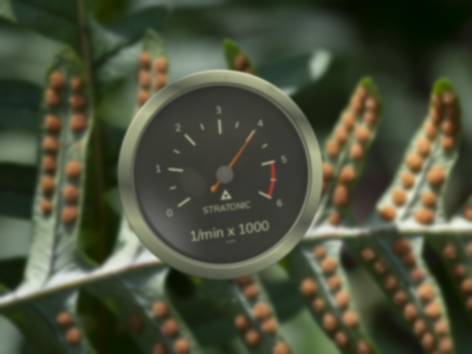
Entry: 4000 rpm
